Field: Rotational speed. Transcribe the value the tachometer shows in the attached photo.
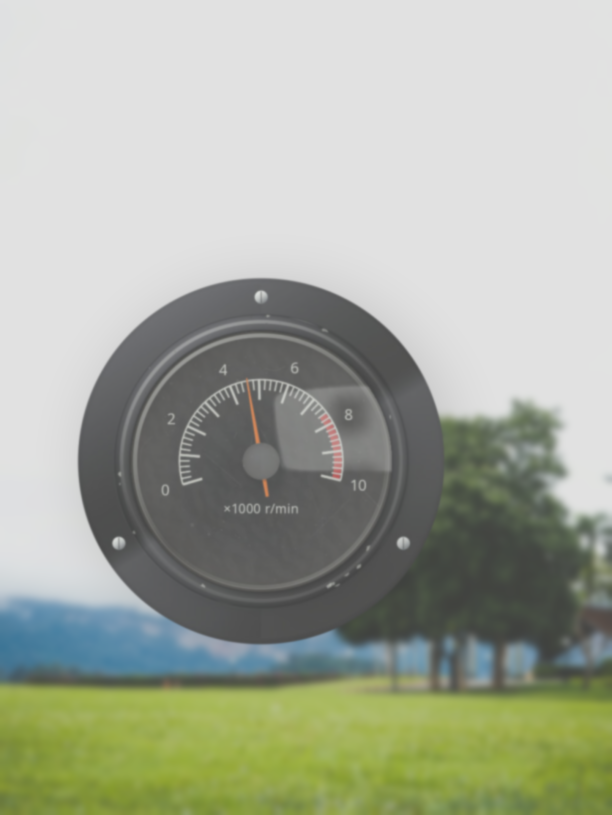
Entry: 4600 rpm
